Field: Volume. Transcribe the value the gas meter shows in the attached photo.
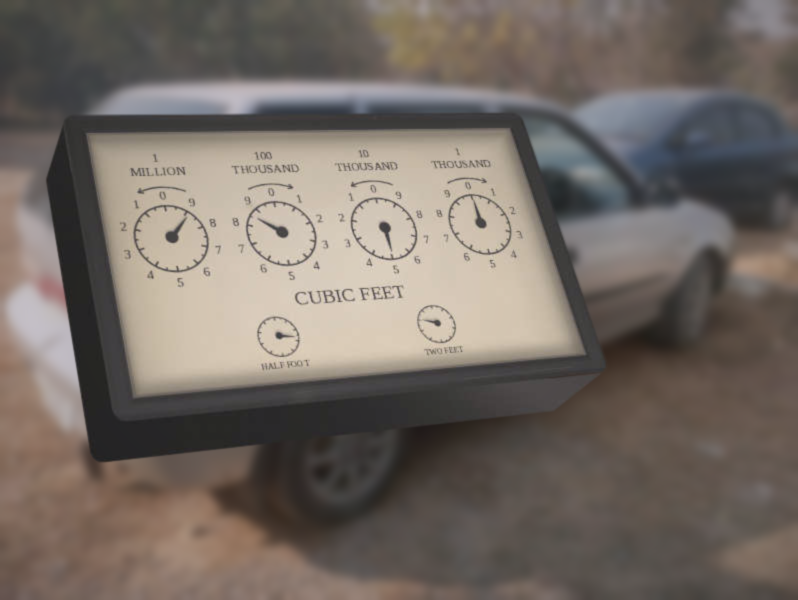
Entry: 885000 ft³
